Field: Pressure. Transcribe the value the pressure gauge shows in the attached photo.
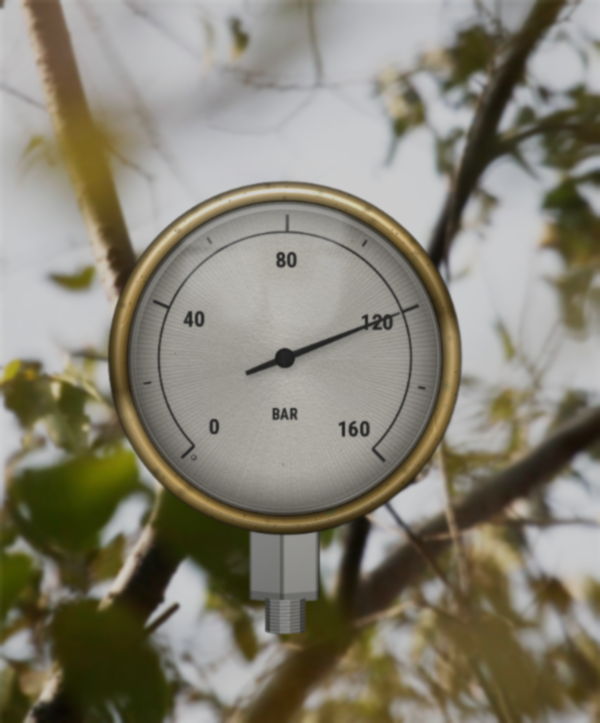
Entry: 120 bar
